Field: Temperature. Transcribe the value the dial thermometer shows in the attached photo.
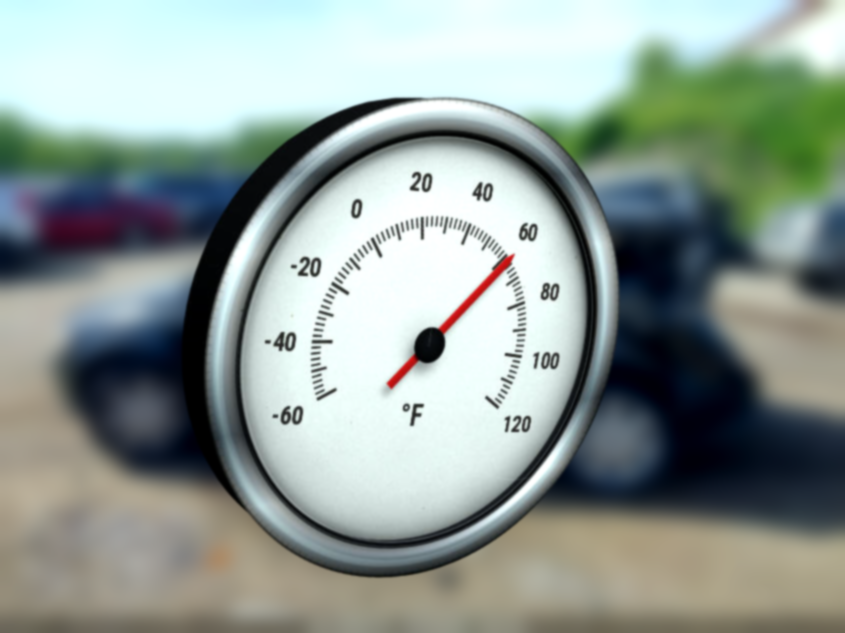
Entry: 60 °F
